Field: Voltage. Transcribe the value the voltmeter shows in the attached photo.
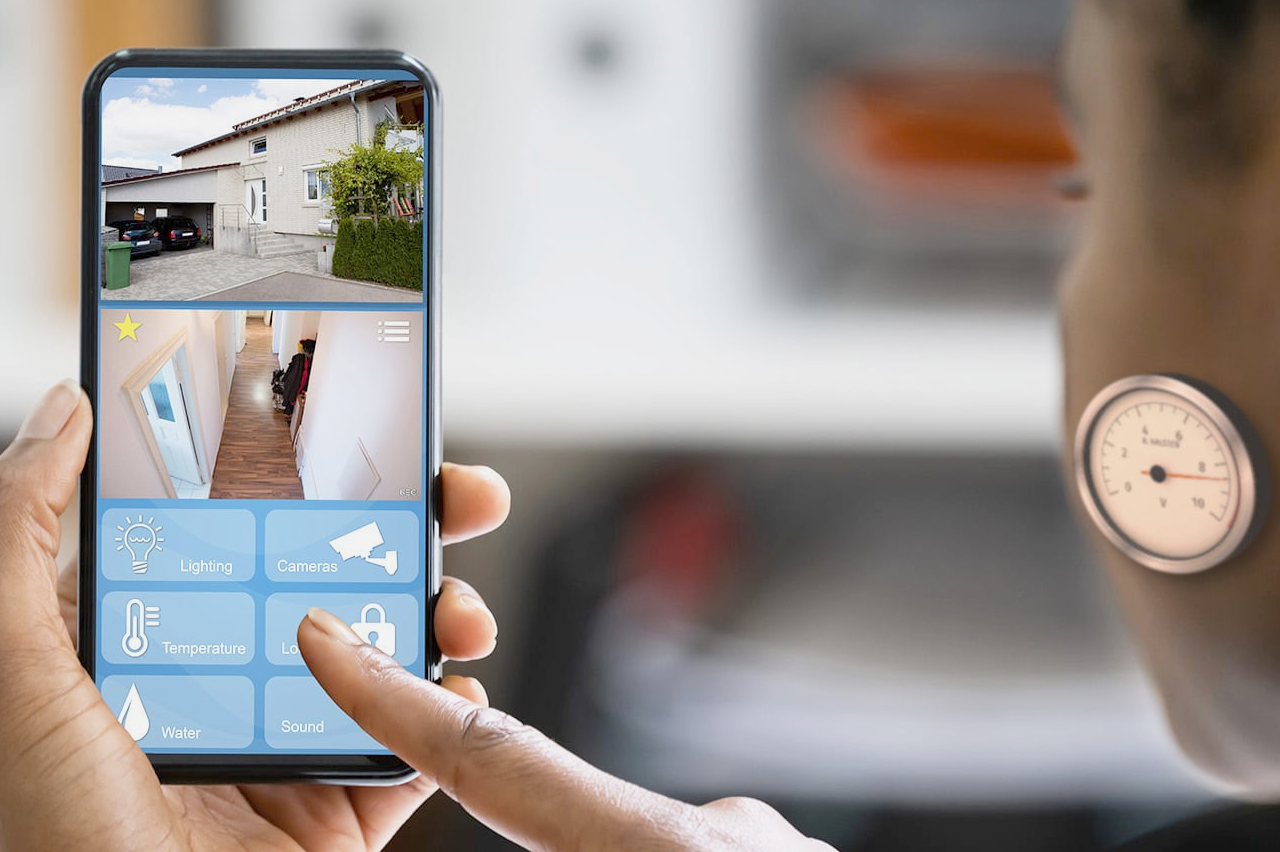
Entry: 8.5 V
